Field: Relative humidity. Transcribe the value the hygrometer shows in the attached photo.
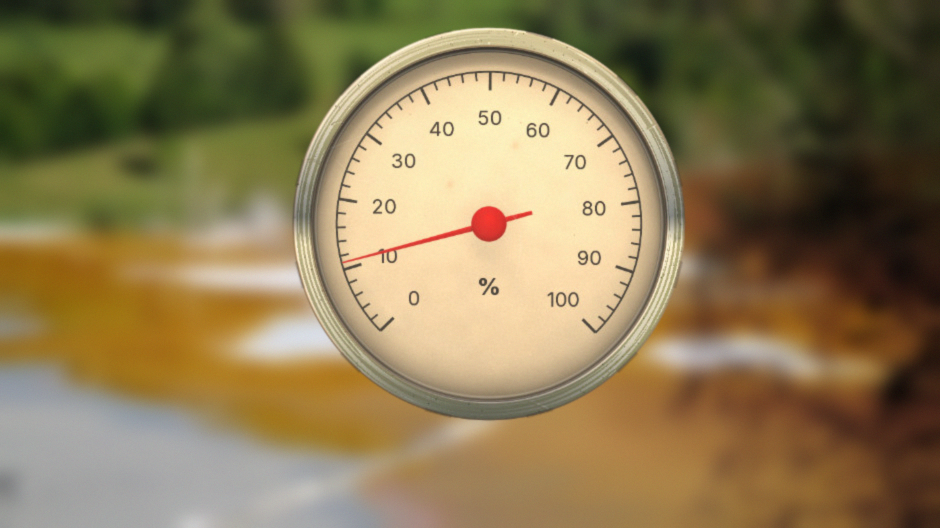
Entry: 11 %
